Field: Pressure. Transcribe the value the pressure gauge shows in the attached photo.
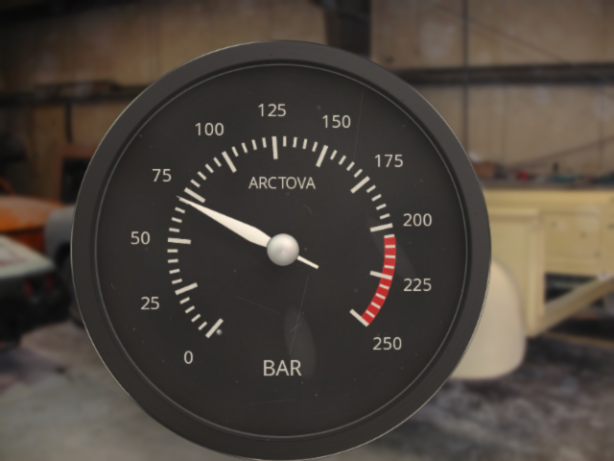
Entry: 70 bar
